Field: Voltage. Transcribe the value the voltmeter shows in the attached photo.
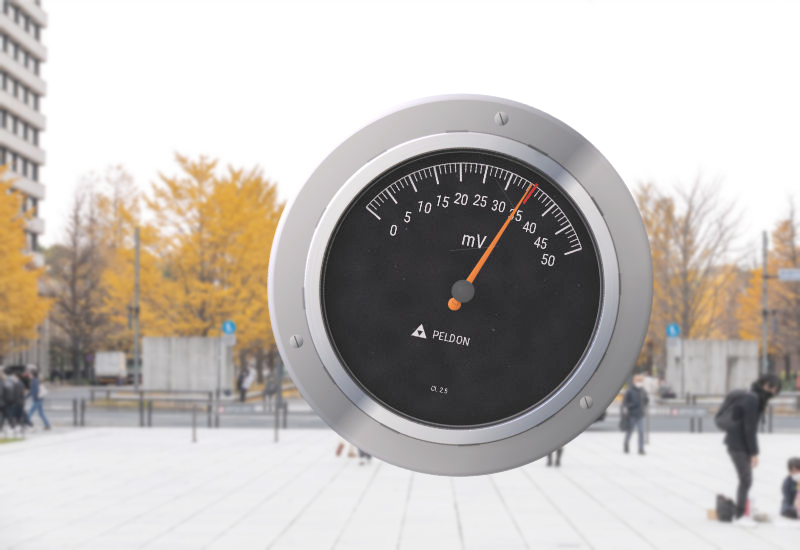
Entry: 34 mV
